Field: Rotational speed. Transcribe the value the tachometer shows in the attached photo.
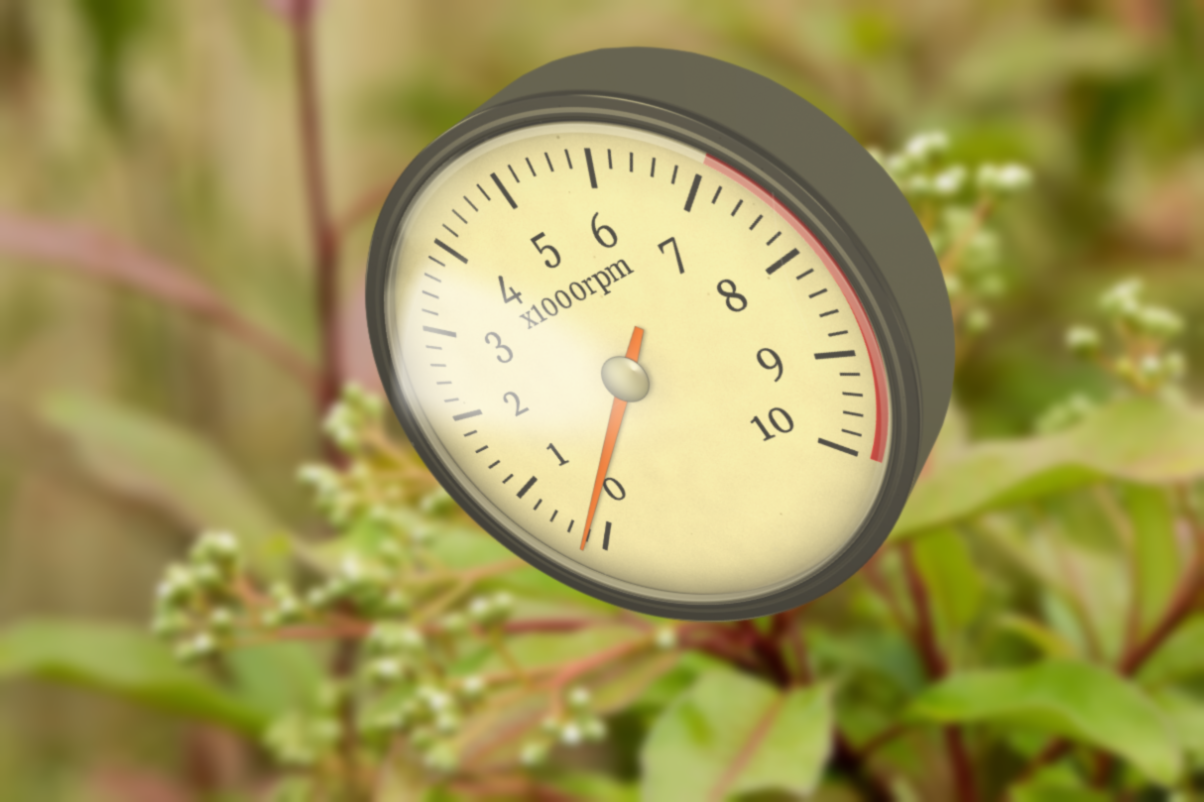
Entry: 200 rpm
